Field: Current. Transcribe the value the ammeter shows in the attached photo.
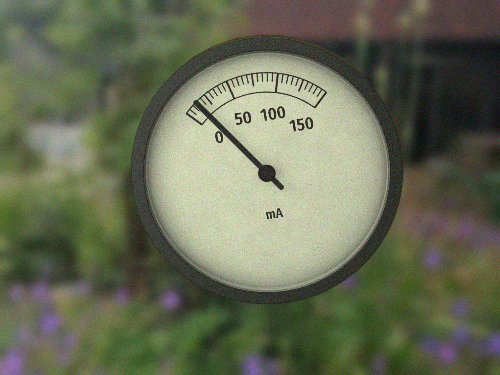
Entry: 15 mA
